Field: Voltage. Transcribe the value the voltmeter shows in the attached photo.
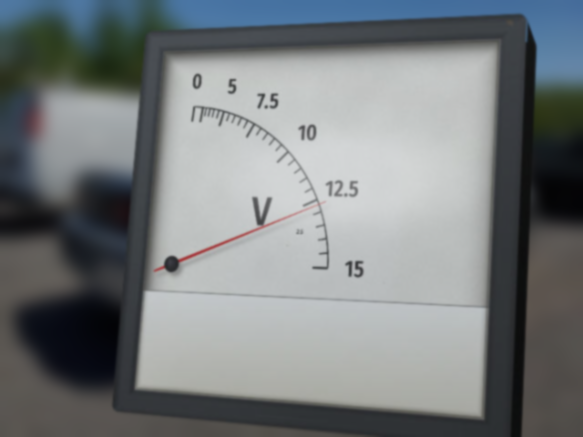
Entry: 12.75 V
